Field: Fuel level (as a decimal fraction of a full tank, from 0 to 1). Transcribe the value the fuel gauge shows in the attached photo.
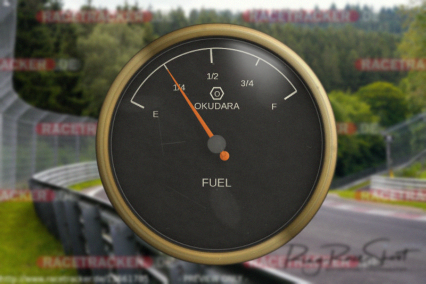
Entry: 0.25
